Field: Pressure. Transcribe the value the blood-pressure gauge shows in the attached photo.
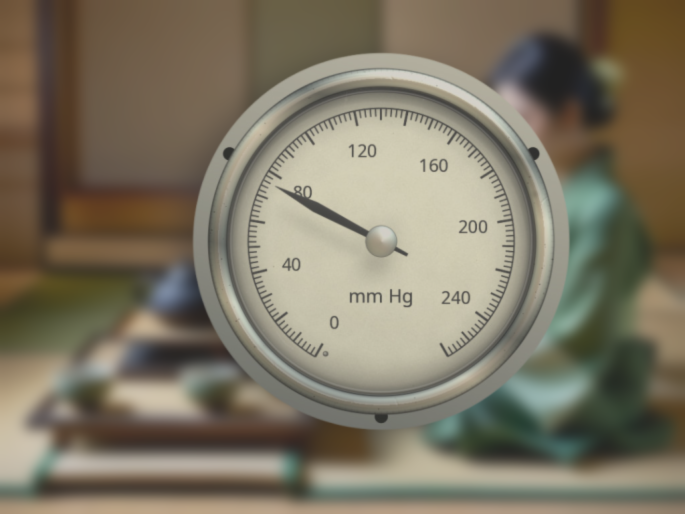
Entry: 76 mmHg
